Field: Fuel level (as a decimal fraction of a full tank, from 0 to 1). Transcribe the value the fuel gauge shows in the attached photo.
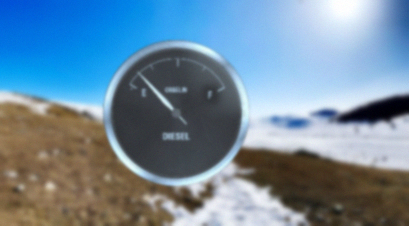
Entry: 0.125
